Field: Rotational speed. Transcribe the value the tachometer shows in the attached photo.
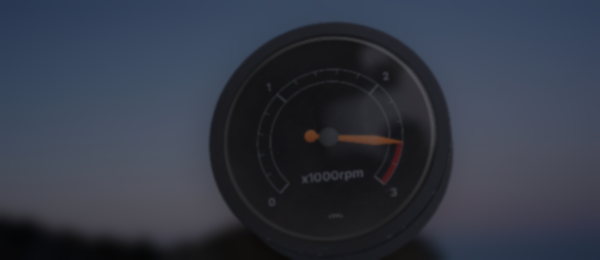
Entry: 2600 rpm
